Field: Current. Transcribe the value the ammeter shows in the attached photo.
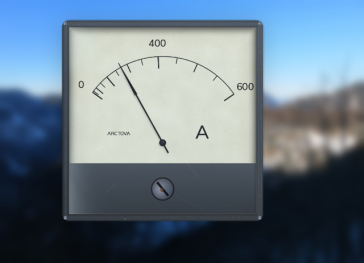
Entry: 275 A
